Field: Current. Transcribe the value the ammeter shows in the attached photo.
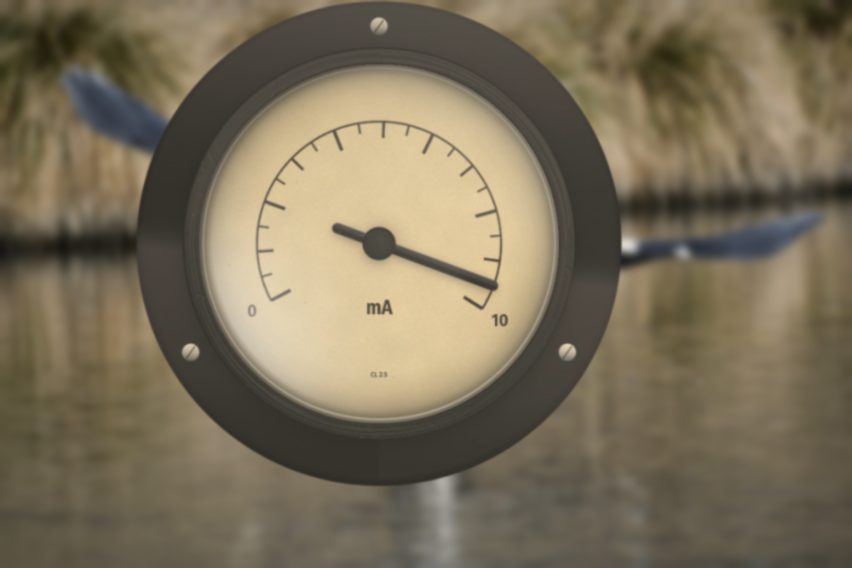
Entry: 9.5 mA
